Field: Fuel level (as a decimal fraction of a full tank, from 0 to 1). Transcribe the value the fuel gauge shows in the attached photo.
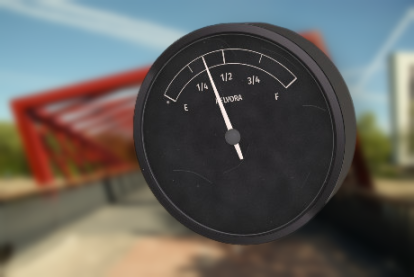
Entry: 0.375
